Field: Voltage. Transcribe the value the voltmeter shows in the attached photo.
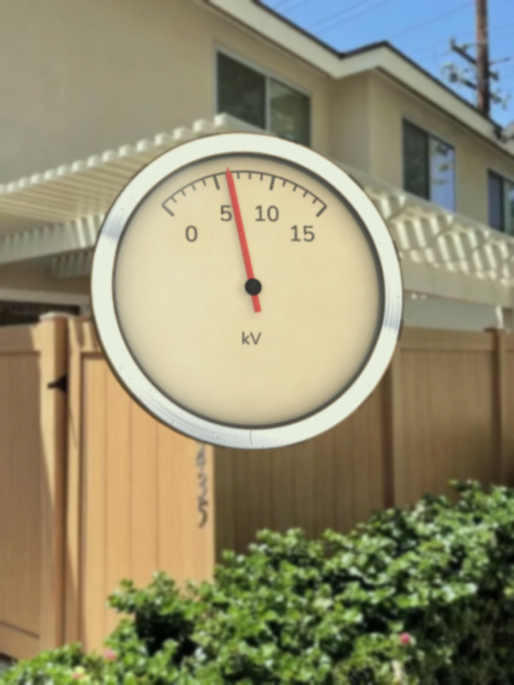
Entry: 6 kV
